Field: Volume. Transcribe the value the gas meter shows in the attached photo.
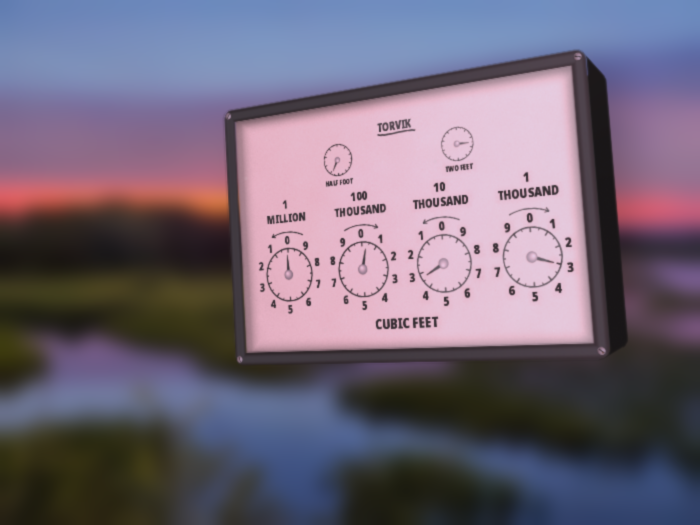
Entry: 3300 ft³
